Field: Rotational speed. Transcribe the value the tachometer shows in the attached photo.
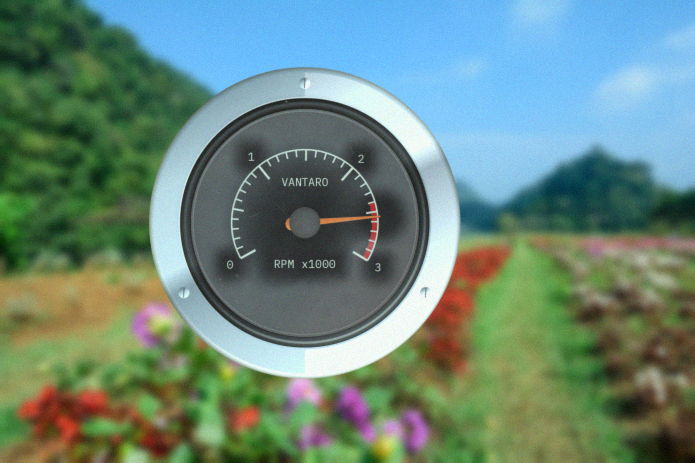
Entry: 2550 rpm
